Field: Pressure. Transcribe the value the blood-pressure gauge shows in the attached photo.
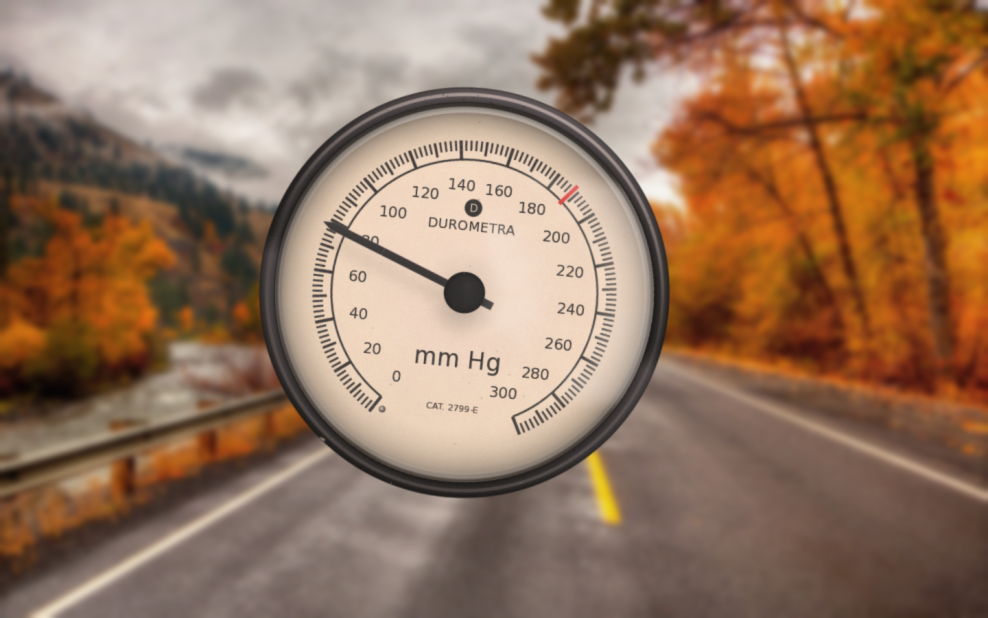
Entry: 78 mmHg
